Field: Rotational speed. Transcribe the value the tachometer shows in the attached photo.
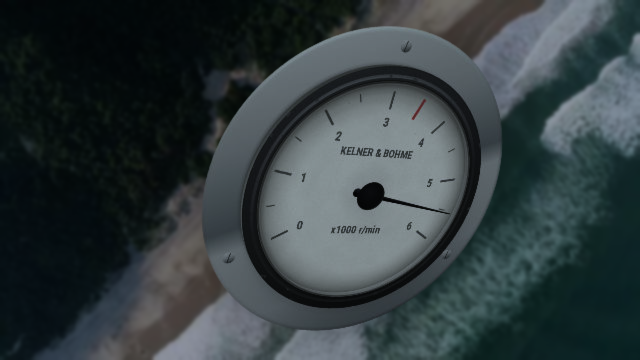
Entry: 5500 rpm
